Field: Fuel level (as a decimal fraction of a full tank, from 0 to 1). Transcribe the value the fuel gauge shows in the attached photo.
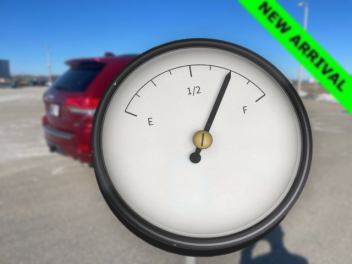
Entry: 0.75
